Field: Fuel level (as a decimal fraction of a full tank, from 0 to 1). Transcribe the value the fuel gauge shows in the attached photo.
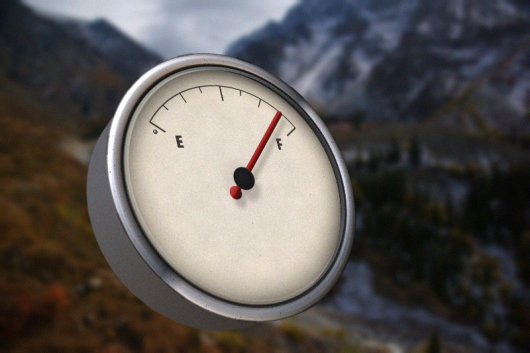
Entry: 0.875
